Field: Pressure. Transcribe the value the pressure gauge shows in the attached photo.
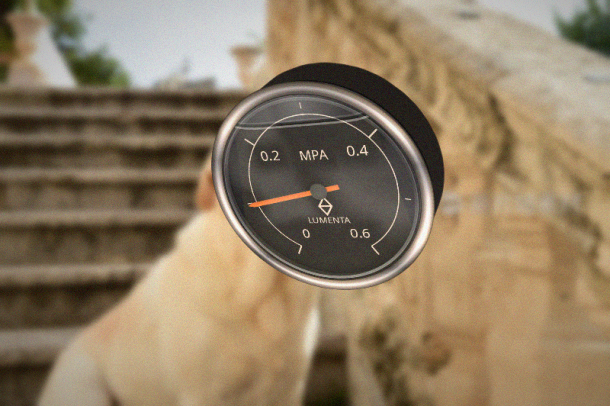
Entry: 0.1 MPa
